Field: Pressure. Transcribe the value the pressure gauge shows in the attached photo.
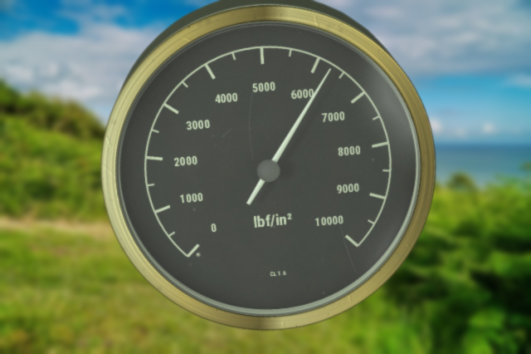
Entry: 6250 psi
